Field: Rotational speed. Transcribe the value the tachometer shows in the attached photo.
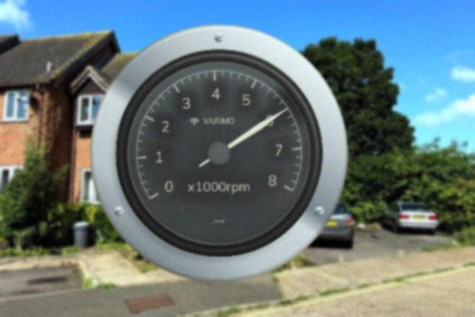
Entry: 6000 rpm
